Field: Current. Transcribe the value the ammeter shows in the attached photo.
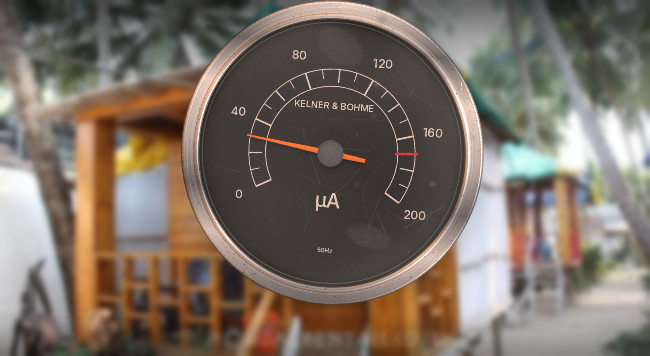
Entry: 30 µA
